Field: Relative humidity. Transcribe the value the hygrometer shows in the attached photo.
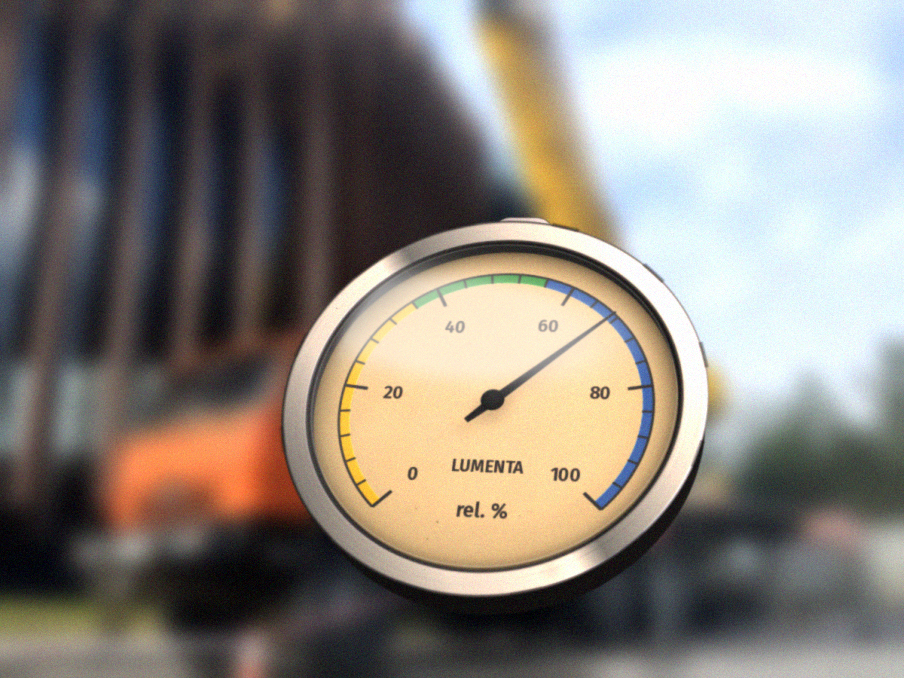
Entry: 68 %
